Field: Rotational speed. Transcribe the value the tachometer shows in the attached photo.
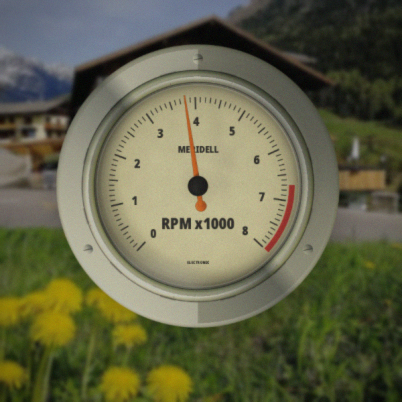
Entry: 3800 rpm
